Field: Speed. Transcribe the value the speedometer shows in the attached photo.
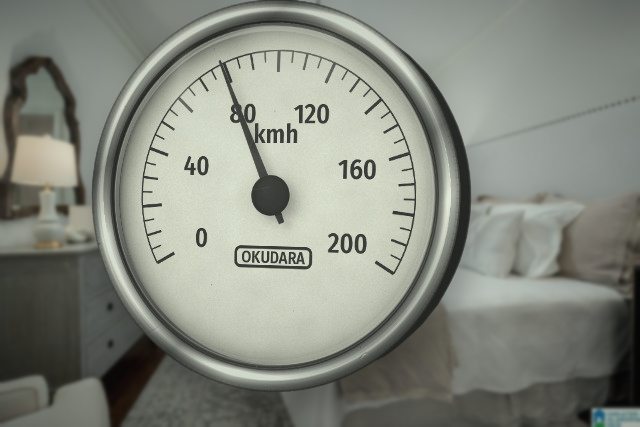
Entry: 80 km/h
